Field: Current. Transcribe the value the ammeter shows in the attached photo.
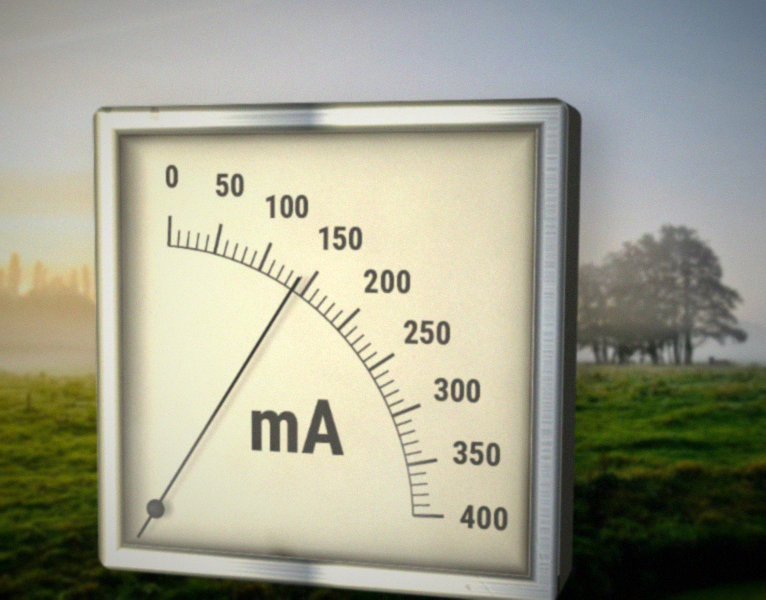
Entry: 140 mA
